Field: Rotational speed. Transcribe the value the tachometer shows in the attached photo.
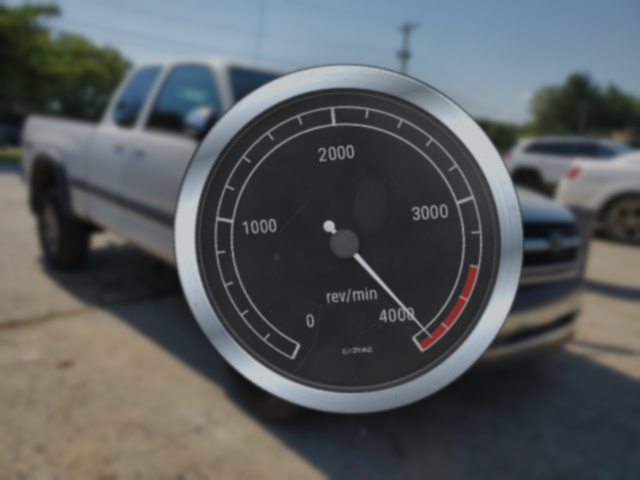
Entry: 3900 rpm
